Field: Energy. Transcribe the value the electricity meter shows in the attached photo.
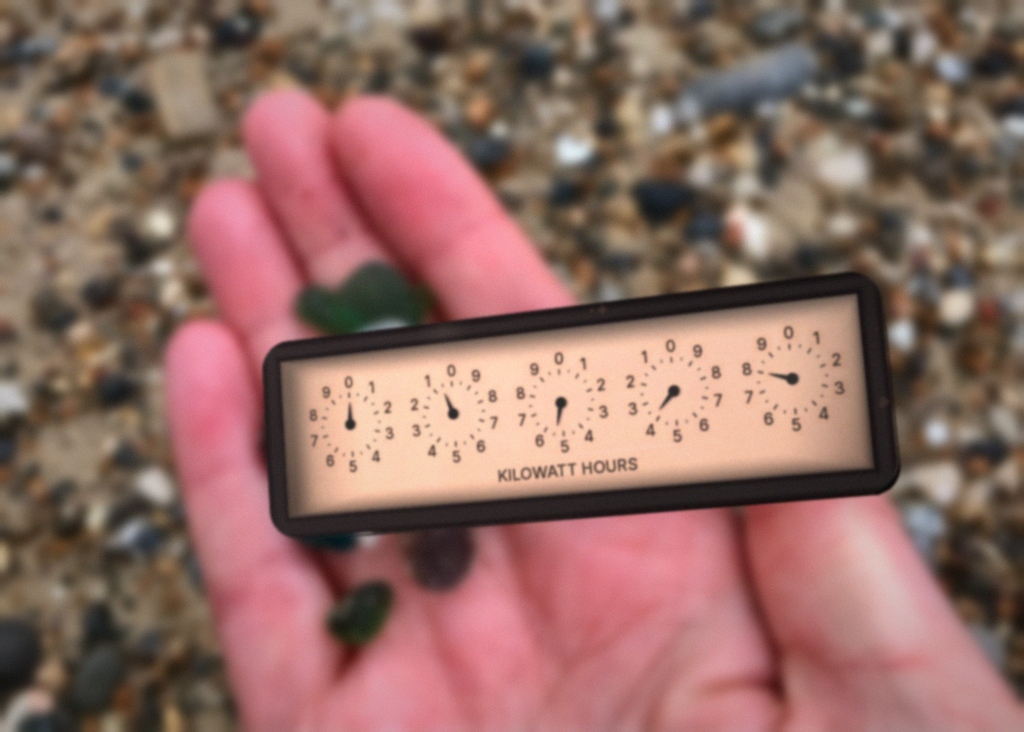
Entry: 538 kWh
